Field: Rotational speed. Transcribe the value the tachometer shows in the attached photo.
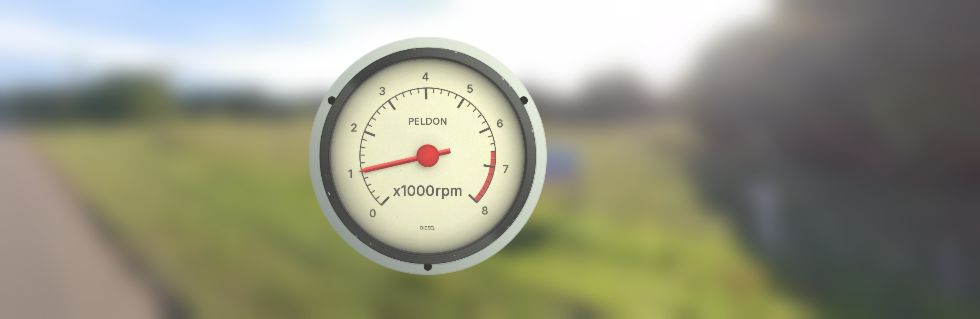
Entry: 1000 rpm
